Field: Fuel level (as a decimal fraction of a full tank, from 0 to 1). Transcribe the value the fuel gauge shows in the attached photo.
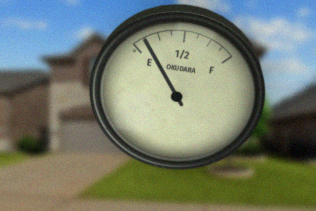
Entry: 0.125
